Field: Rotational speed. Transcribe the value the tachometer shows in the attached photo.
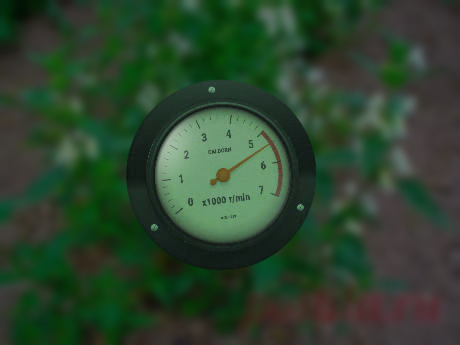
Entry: 5400 rpm
